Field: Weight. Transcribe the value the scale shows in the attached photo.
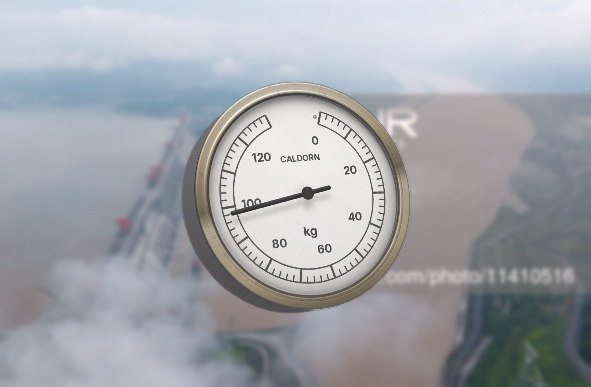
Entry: 98 kg
